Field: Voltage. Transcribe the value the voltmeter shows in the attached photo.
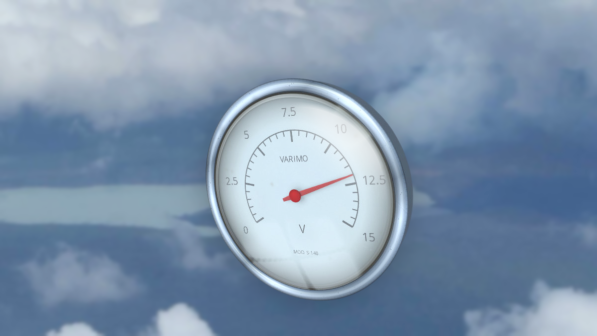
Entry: 12 V
